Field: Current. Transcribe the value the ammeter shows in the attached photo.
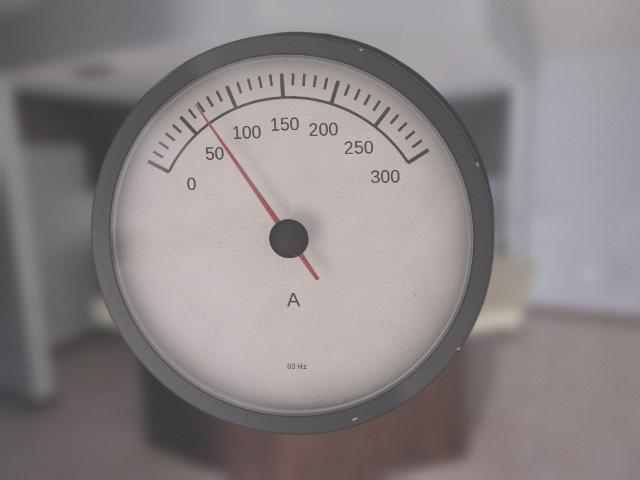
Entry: 70 A
